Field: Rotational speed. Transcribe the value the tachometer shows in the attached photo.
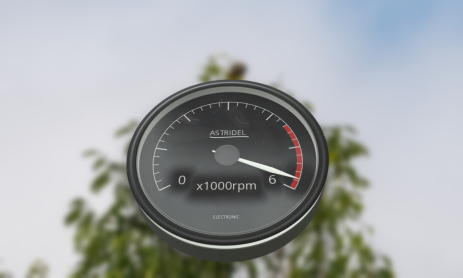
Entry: 5800 rpm
